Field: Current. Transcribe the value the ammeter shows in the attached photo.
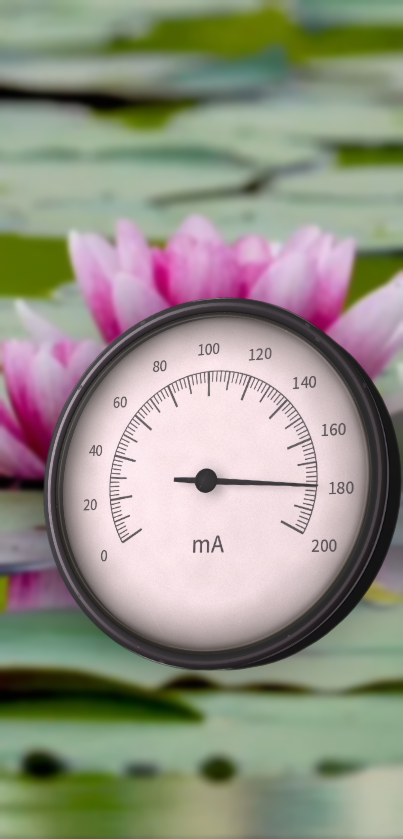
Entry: 180 mA
